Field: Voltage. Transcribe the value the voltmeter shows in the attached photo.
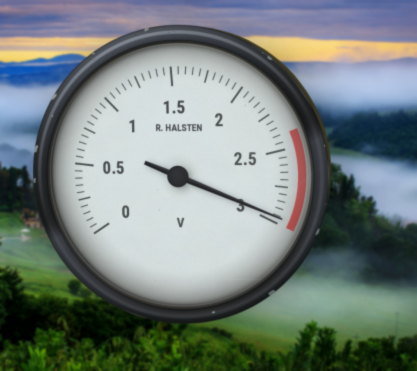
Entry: 2.95 V
